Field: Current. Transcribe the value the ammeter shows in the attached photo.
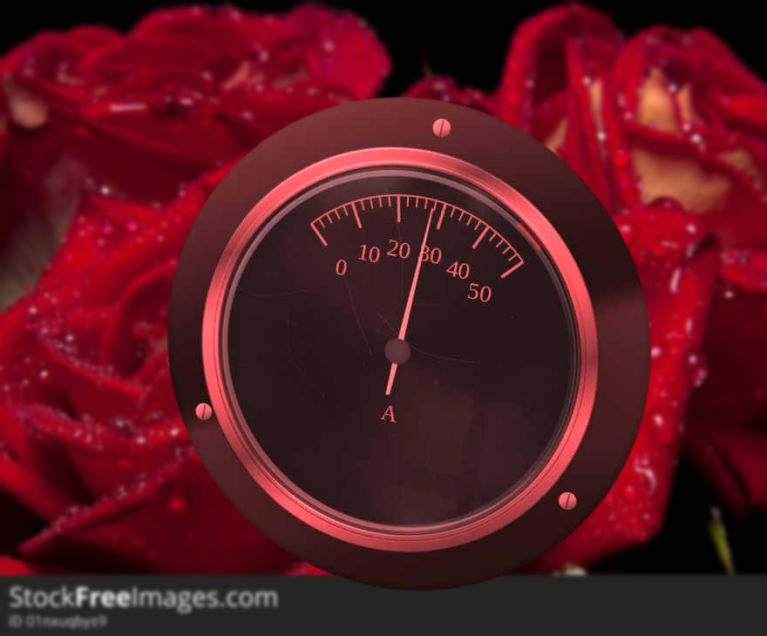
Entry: 28 A
